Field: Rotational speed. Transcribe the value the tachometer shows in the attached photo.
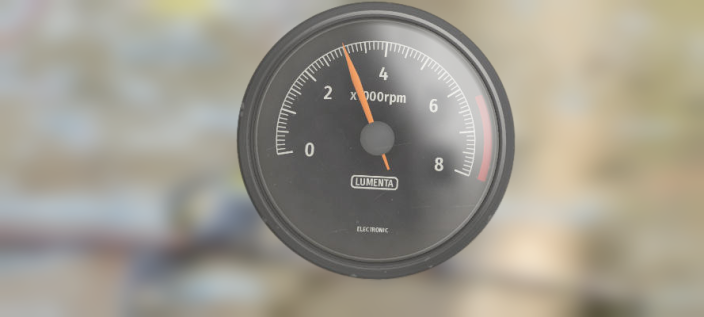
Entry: 3000 rpm
